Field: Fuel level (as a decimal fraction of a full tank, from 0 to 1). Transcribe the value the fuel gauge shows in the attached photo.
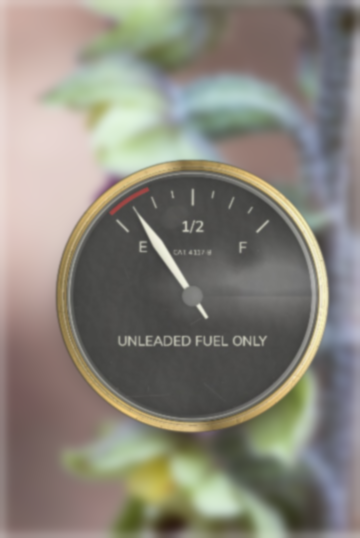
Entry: 0.125
